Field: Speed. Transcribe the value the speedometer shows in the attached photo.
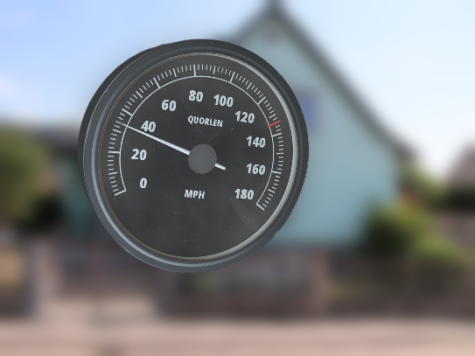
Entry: 34 mph
